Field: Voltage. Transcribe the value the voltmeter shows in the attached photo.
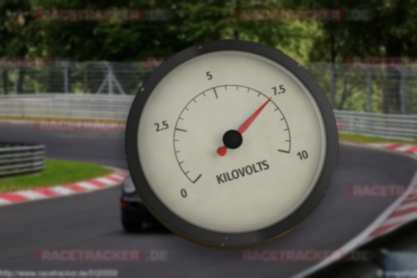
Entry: 7.5 kV
